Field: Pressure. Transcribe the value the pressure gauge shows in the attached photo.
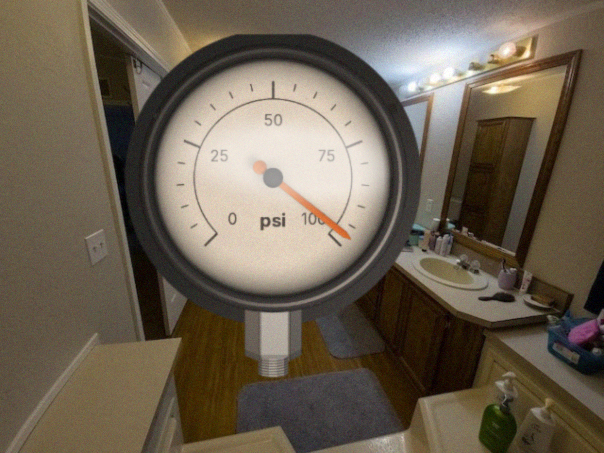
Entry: 97.5 psi
